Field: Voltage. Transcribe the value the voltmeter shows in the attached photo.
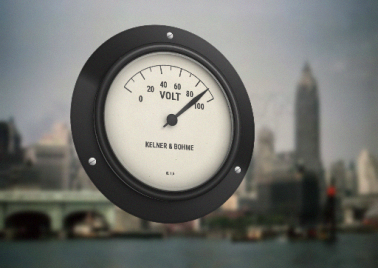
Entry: 90 V
